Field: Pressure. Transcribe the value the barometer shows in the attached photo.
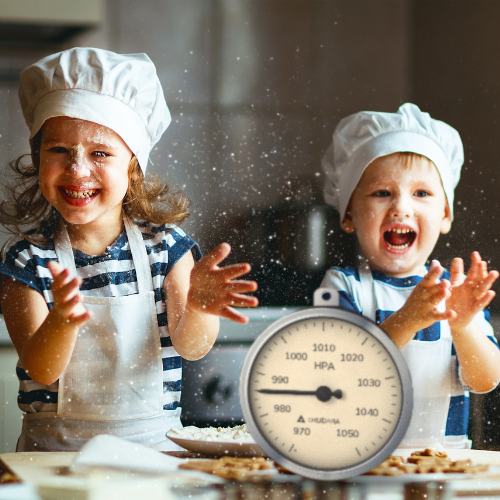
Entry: 986 hPa
